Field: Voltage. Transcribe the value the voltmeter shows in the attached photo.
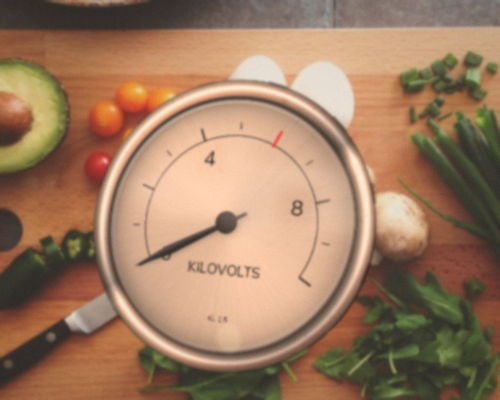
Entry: 0 kV
